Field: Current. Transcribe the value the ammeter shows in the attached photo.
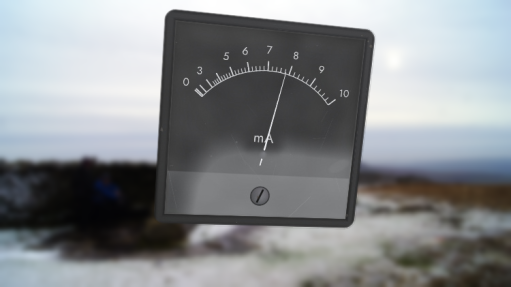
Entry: 7.8 mA
